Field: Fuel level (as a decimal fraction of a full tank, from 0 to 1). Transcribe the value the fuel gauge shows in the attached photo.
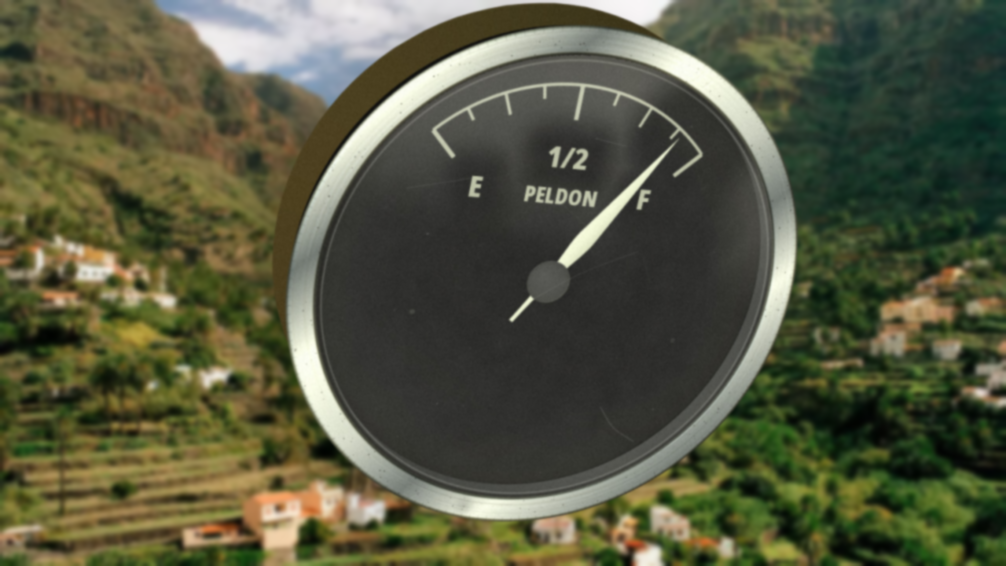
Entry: 0.875
